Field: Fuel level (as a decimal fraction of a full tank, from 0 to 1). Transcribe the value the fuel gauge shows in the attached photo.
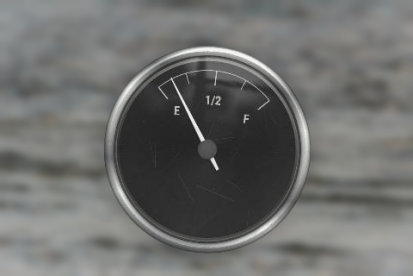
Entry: 0.125
